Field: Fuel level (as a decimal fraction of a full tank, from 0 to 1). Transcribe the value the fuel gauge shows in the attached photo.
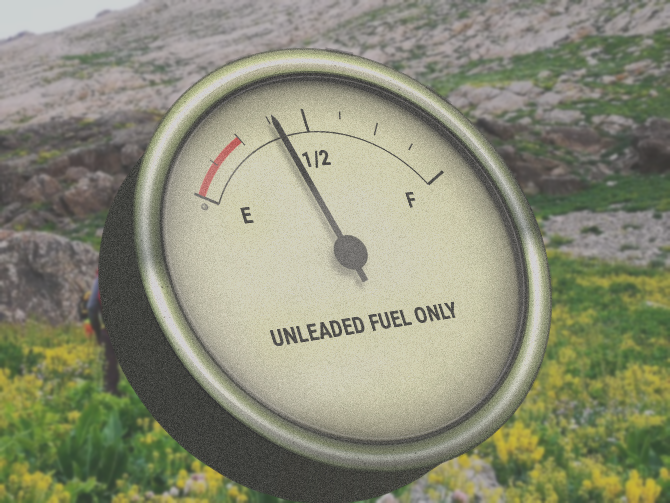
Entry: 0.375
